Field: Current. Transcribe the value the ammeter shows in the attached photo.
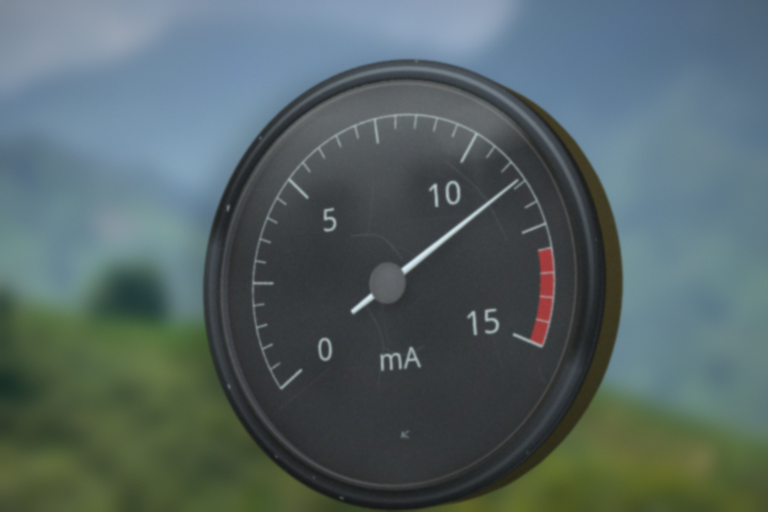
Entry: 11.5 mA
